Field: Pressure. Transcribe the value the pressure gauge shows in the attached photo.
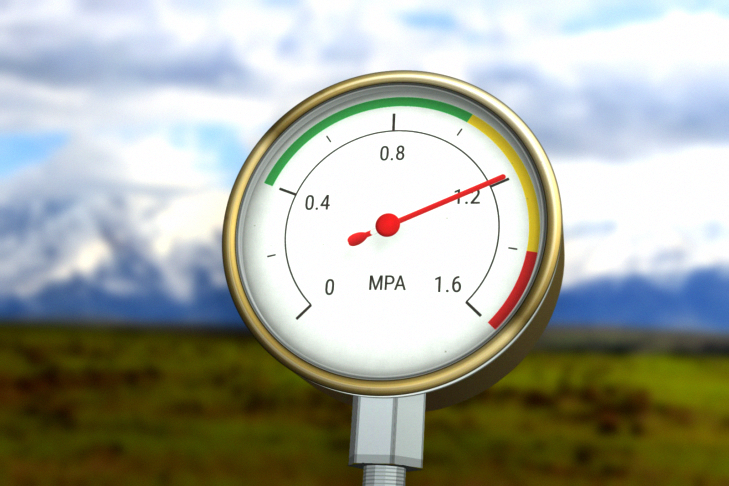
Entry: 1.2 MPa
